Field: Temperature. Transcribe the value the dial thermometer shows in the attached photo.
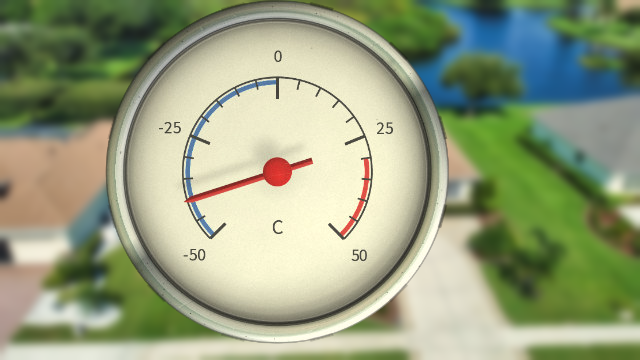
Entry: -40 °C
